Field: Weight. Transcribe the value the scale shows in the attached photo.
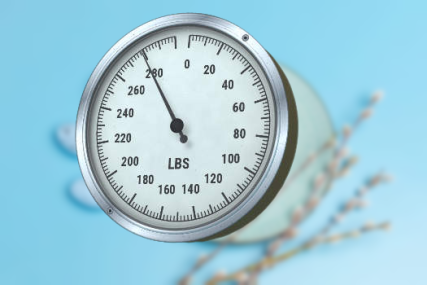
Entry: 280 lb
